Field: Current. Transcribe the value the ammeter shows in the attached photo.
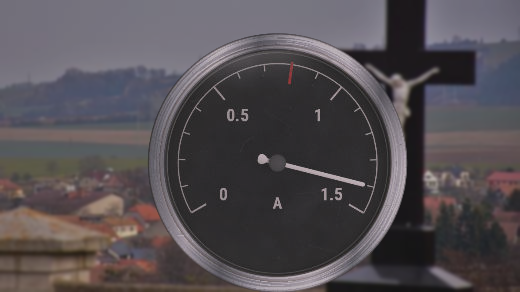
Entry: 1.4 A
